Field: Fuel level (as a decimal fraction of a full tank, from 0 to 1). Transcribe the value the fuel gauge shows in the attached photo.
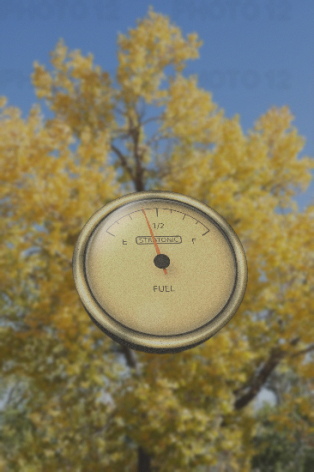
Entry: 0.375
